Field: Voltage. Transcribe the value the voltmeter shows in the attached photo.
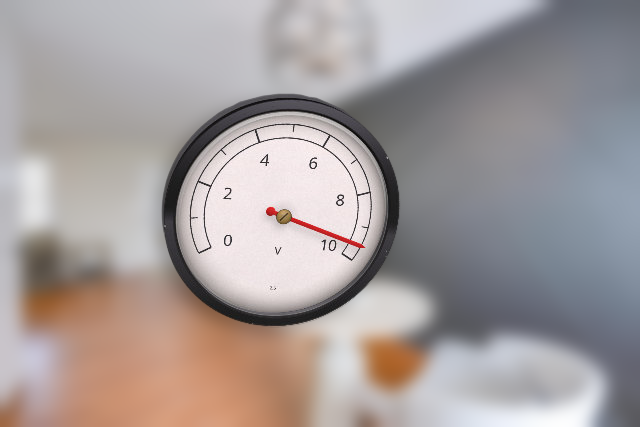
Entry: 9.5 V
